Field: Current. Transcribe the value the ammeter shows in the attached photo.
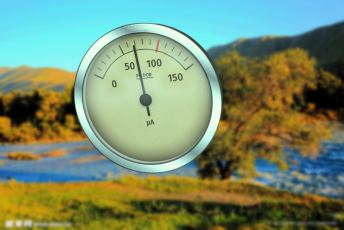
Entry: 70 µA
